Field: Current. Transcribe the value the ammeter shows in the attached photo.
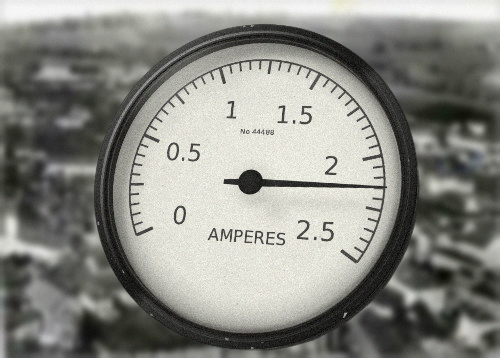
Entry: 2.15 A
